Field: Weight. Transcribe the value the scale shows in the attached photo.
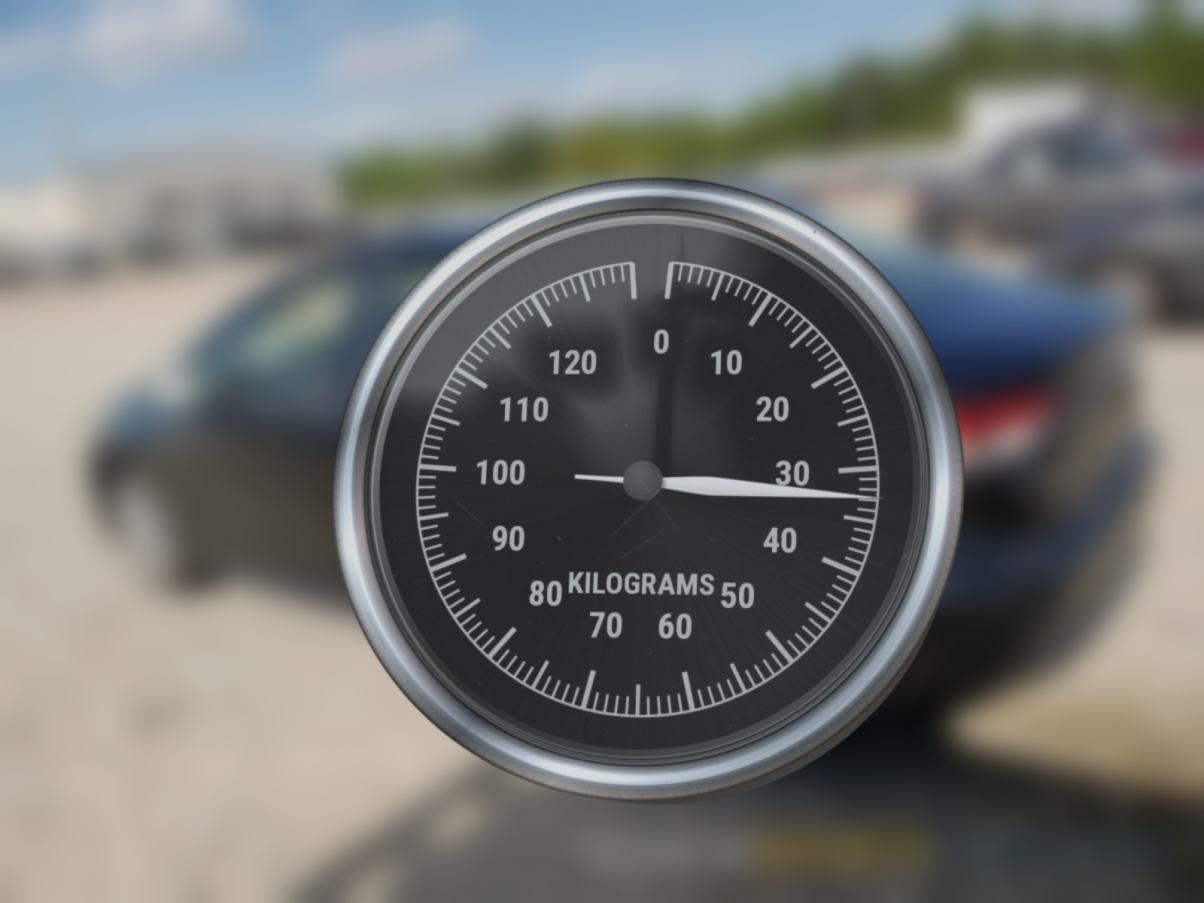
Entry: 33 kg
